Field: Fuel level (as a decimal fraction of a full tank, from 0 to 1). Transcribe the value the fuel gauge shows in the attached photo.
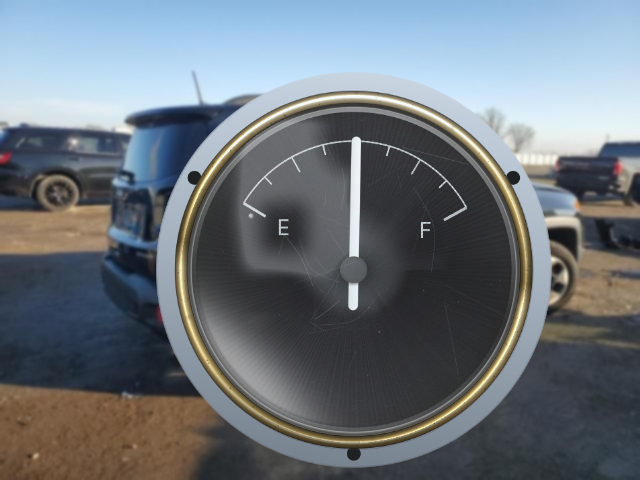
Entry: 0.5
